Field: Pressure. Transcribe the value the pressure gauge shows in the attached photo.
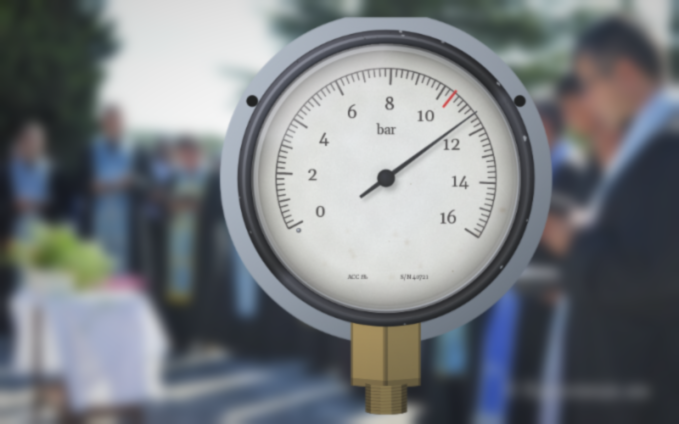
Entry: 11.4 bar
